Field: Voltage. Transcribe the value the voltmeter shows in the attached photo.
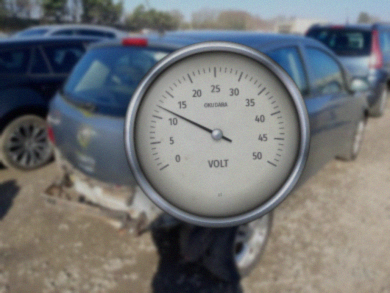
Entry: 12 V
